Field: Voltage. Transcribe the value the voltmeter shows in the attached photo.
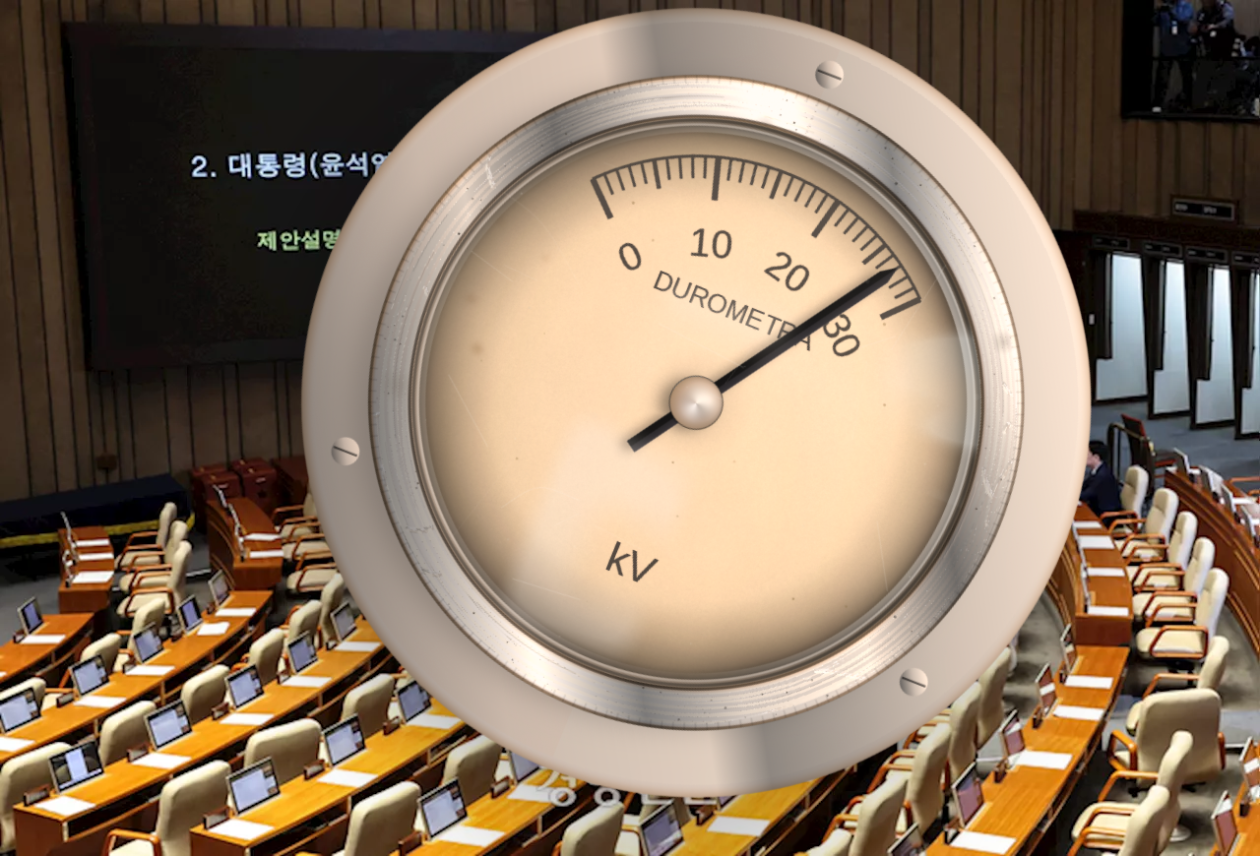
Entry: 27 kV
